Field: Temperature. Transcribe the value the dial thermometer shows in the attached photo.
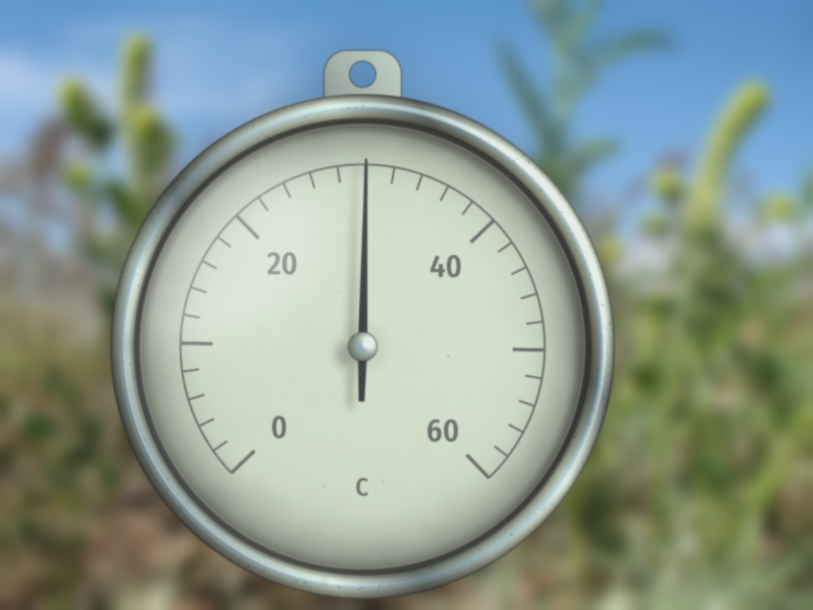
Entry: 30 °C
